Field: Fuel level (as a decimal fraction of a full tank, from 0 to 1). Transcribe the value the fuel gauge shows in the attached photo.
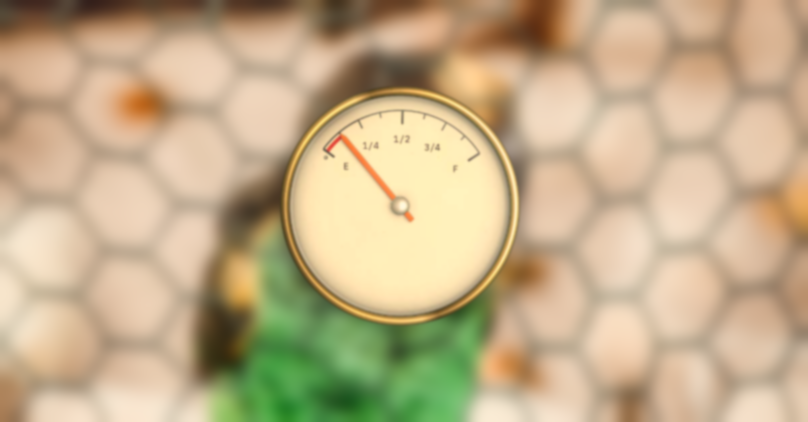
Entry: 0.125
